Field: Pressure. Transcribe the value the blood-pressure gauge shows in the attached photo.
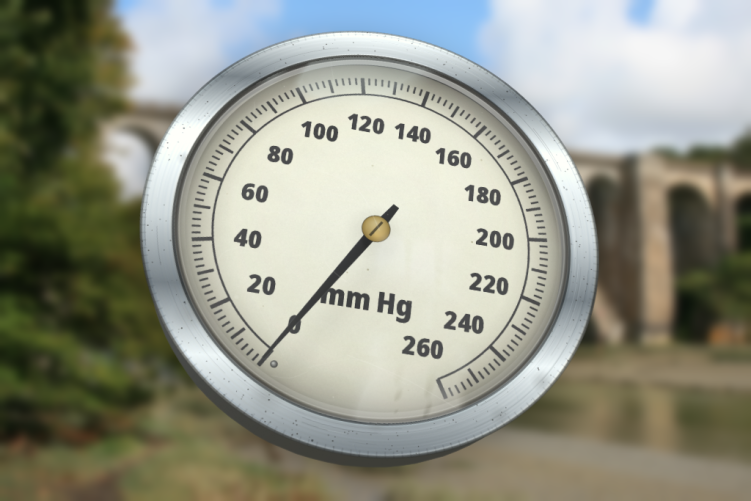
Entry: 0 mmHg
